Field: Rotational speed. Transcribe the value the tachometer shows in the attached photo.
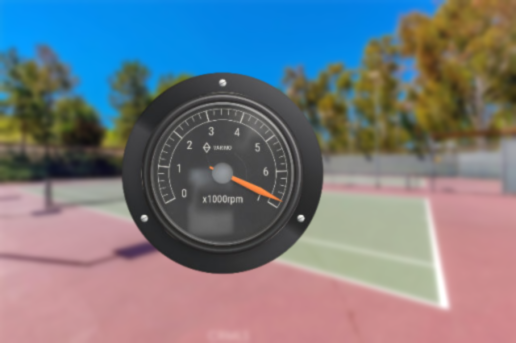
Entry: 6800 rpm
